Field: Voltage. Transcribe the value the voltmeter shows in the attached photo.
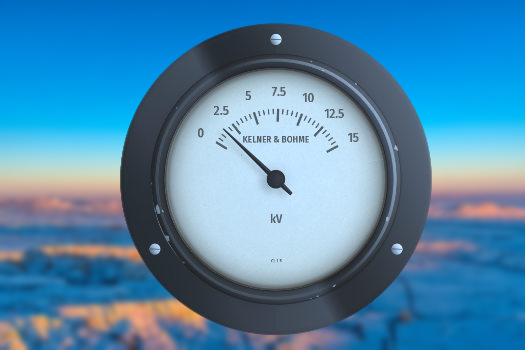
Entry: 1.5 kV
